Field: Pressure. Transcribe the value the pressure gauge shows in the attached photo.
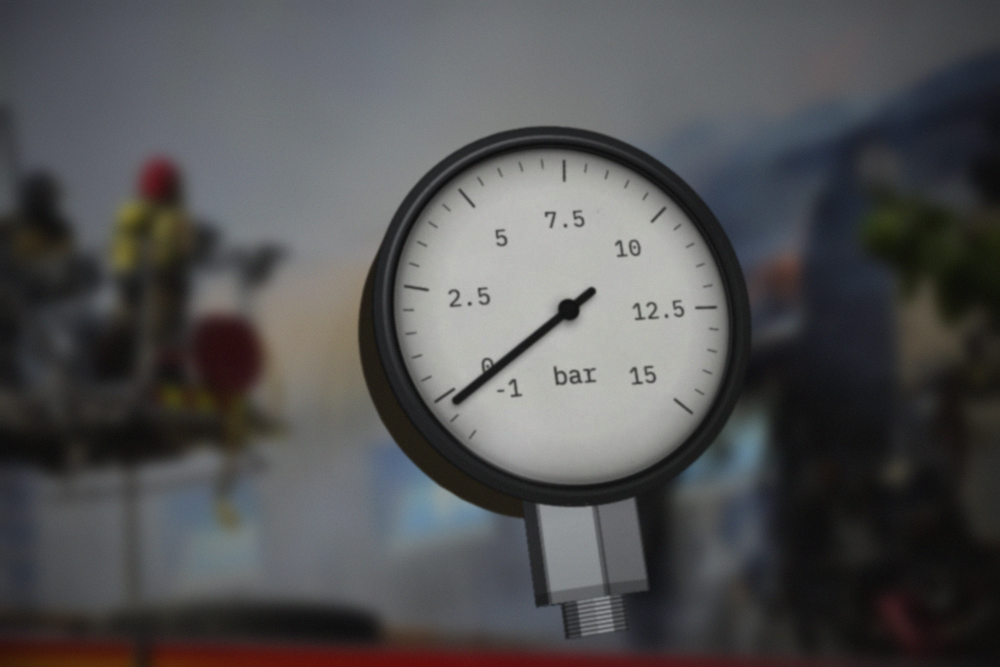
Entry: -0.25 bar
